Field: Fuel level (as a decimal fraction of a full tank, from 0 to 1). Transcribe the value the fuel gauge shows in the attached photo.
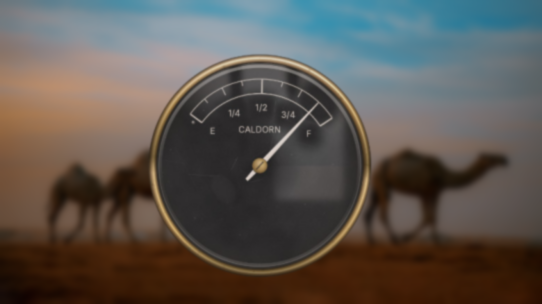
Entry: 0.875
